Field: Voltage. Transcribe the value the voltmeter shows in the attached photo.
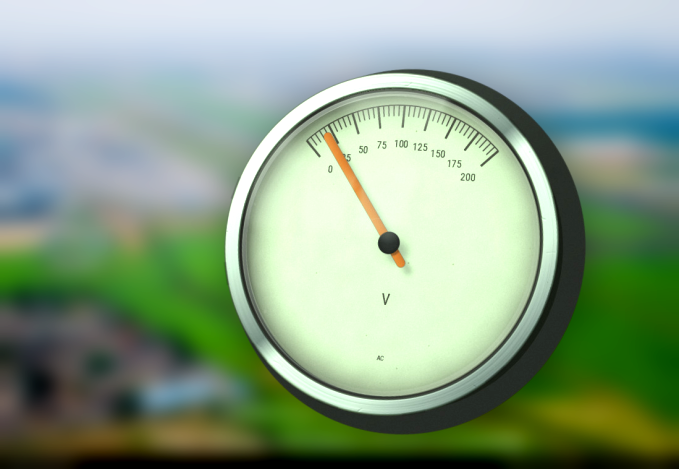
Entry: 20 V
